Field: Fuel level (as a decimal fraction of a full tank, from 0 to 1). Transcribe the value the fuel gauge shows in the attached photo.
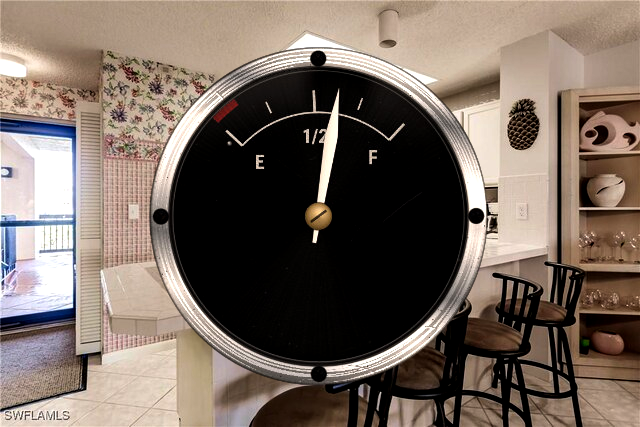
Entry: 0.625
